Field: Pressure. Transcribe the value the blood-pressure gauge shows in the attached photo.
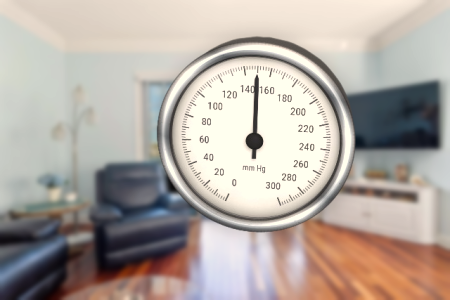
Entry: 150 mmHg
